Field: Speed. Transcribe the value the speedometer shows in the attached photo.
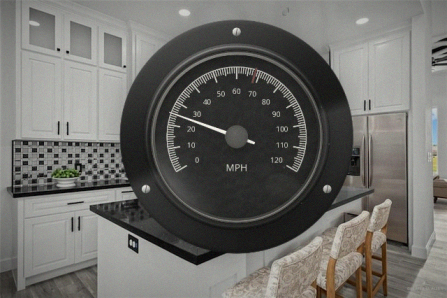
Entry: 25 mph
